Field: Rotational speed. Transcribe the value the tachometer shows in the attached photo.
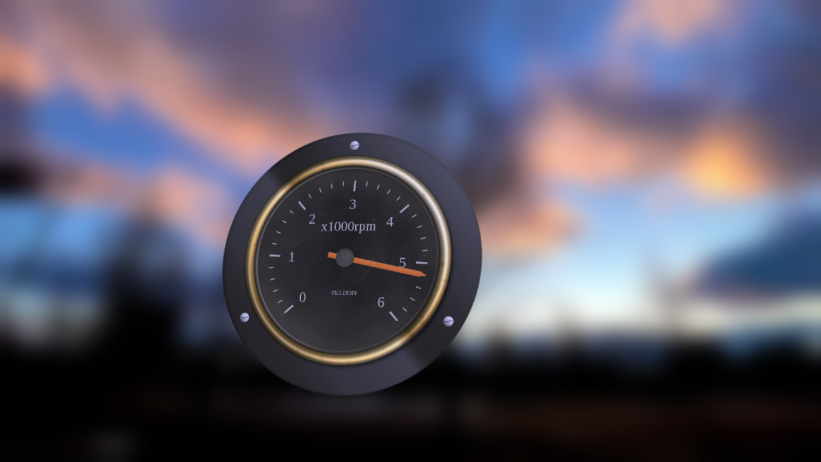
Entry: 5200 rpm
